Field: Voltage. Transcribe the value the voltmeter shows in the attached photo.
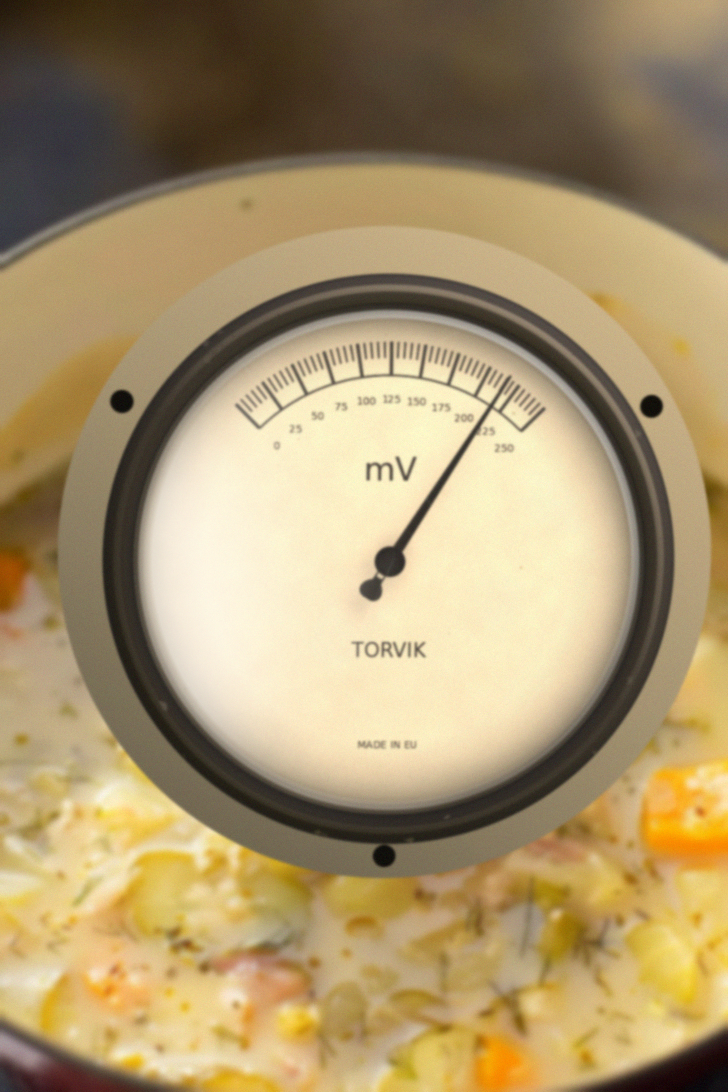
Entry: 215 mV
